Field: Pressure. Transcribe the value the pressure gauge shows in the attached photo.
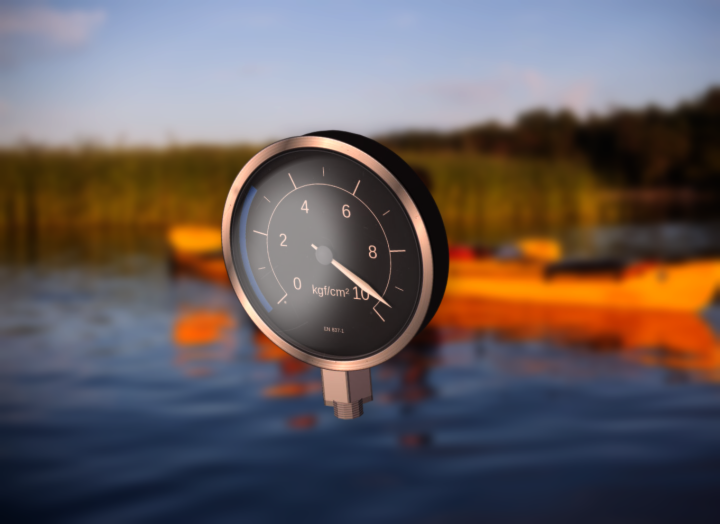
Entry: 9.5 kg/cm²
